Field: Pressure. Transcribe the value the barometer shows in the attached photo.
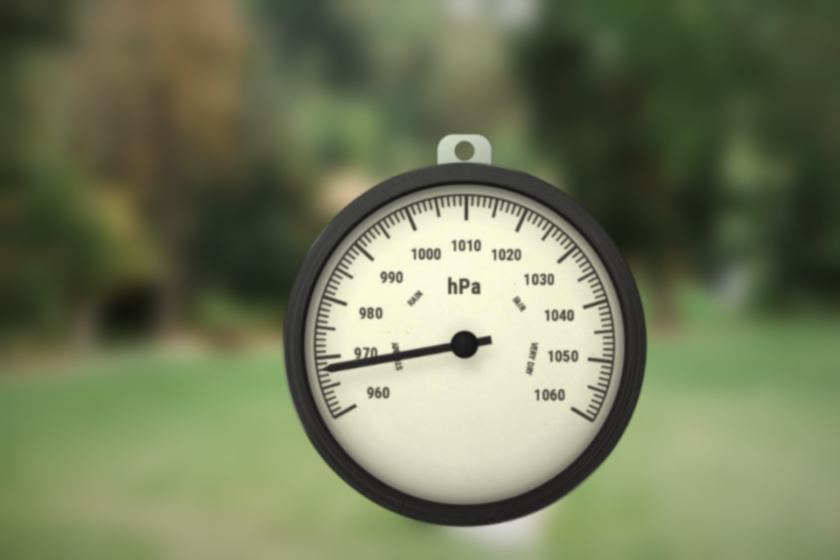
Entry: 968 hPa
